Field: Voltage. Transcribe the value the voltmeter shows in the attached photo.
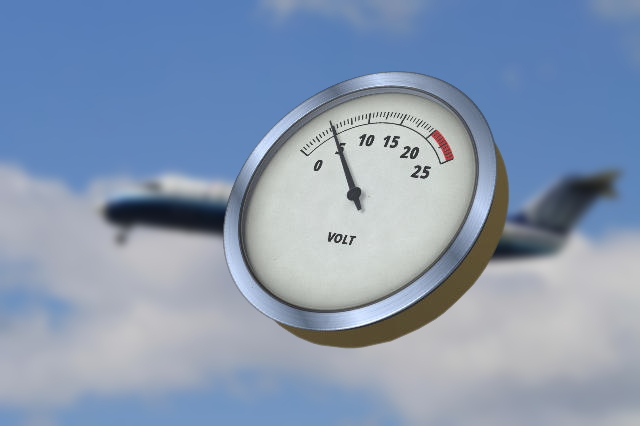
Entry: 5 V
